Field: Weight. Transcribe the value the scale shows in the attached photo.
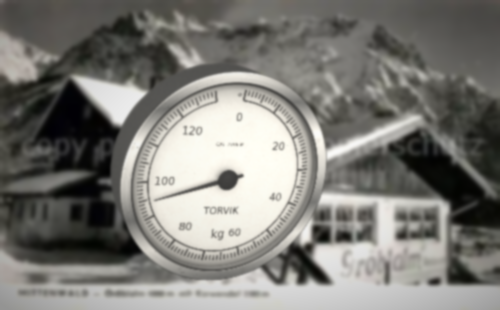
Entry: 95 kg
